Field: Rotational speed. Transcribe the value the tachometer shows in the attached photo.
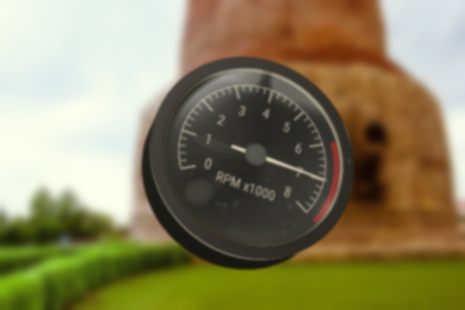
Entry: 7000 rpm
